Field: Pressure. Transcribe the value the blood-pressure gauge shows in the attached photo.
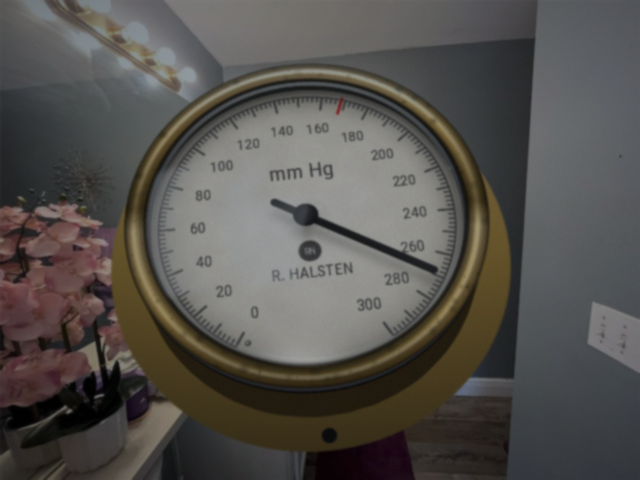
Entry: 270 mmHg
